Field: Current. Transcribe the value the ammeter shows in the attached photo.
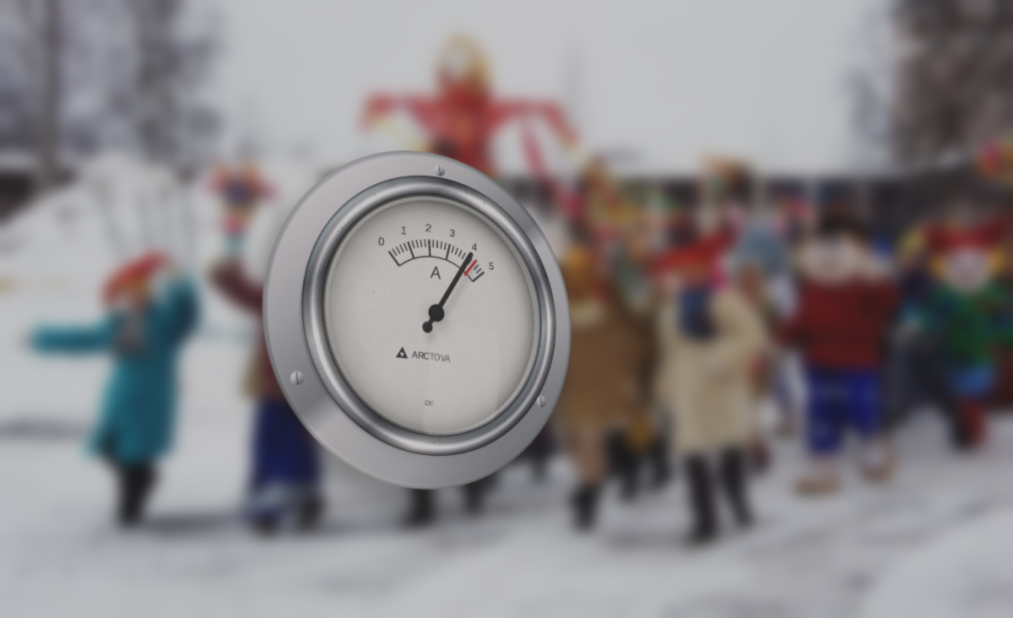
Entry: 4 A
